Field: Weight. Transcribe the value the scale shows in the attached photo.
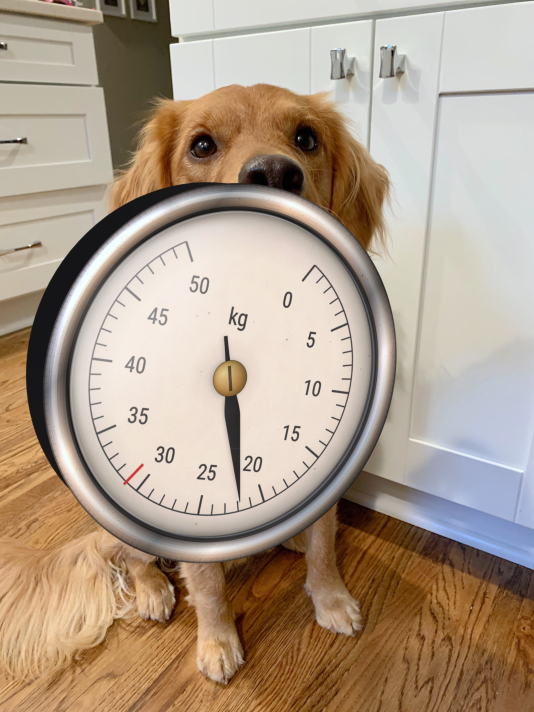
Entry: 22 kg
